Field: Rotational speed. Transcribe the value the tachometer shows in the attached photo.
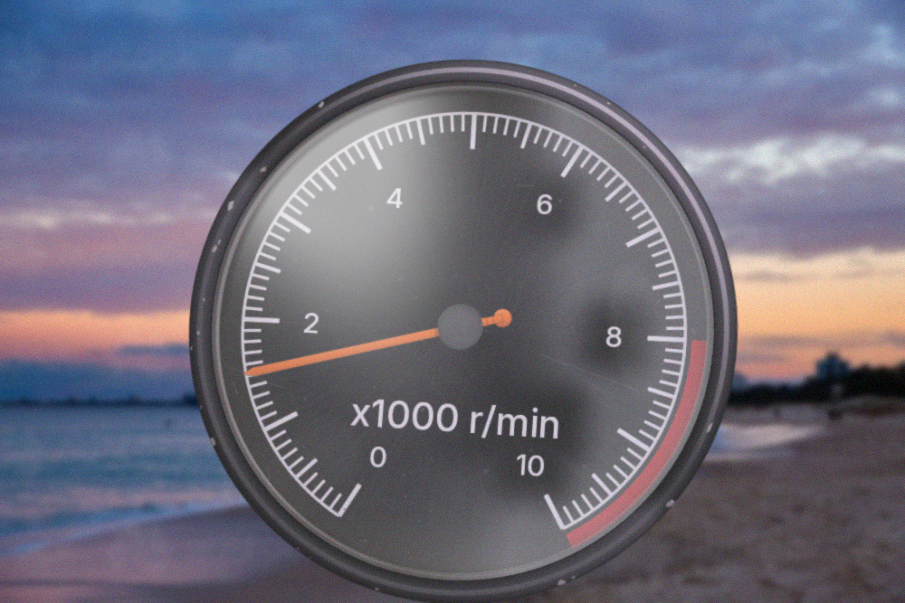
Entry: 1500 rpm
